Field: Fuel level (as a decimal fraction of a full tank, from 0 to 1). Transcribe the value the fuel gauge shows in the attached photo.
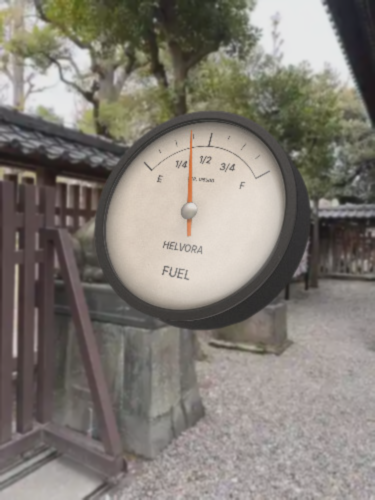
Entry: 0.375
